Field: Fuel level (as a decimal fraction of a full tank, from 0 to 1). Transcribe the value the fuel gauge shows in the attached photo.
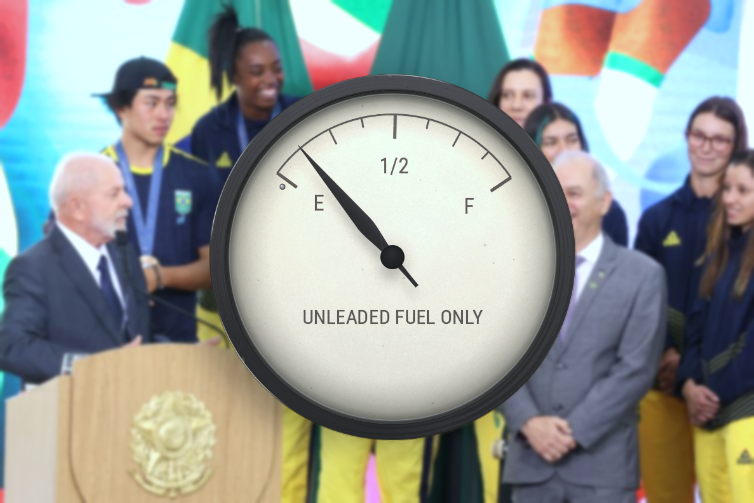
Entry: 0.125
